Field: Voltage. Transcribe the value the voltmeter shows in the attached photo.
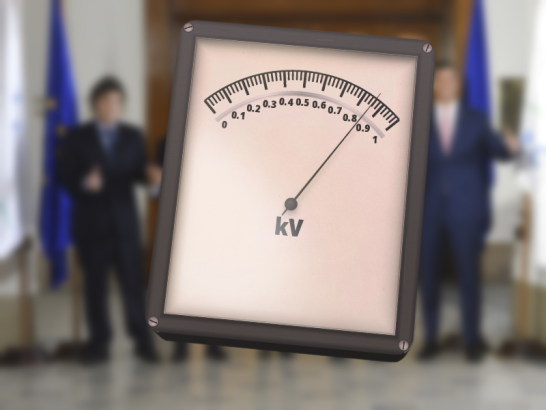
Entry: 0.86 kV
